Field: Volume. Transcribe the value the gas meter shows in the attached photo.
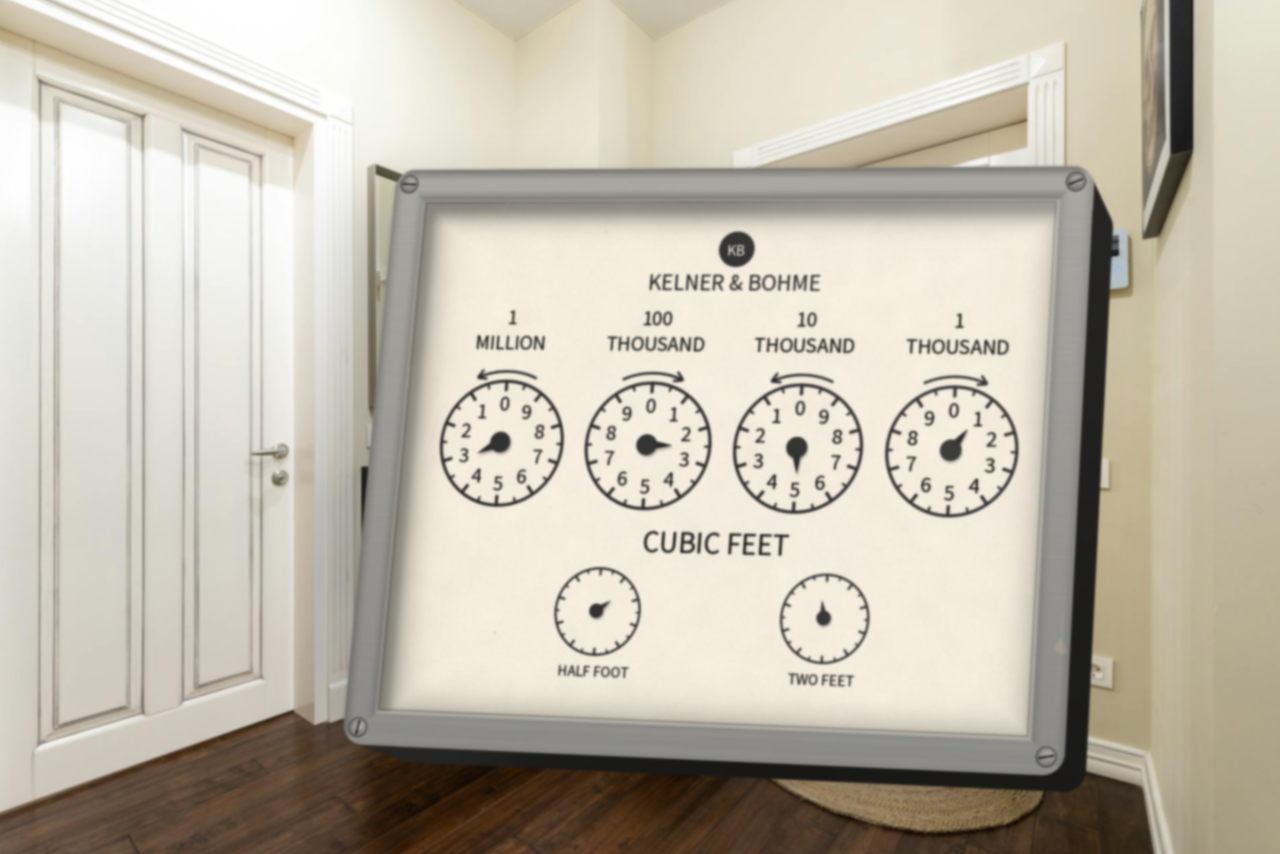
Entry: 325100 ft³
